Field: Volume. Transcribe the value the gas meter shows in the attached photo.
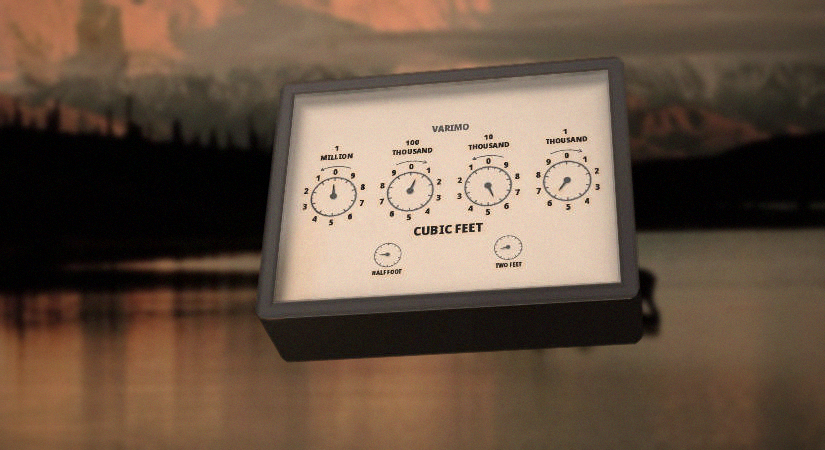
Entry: 5600 ft³
